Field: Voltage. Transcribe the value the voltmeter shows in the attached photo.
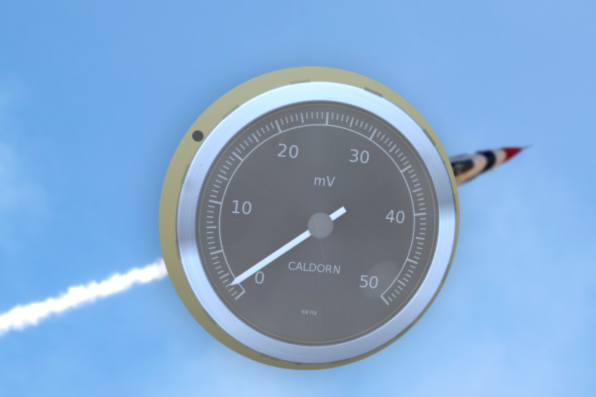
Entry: 1.5 mV
